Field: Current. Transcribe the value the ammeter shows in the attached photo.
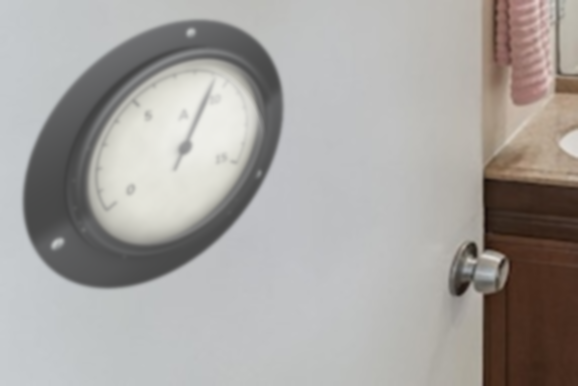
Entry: 9 A
